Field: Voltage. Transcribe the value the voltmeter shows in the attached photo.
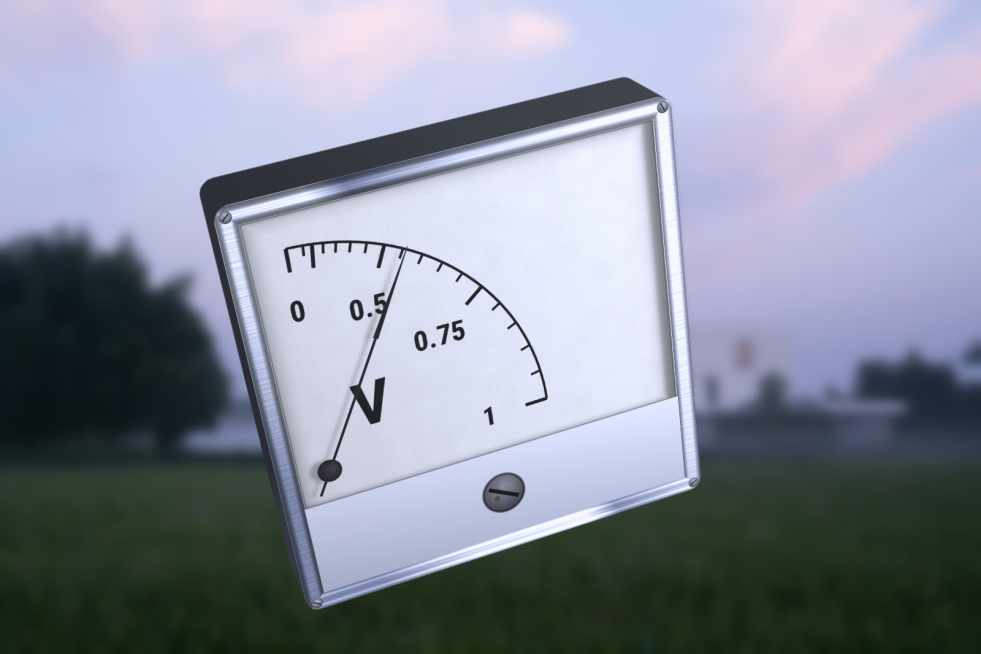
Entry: 0.55 V
